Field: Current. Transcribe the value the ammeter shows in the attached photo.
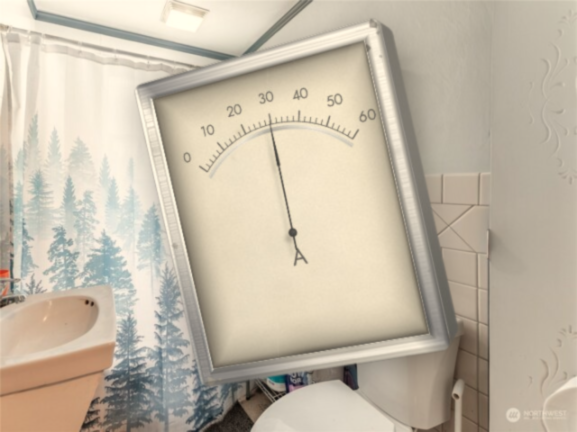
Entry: 30 A
